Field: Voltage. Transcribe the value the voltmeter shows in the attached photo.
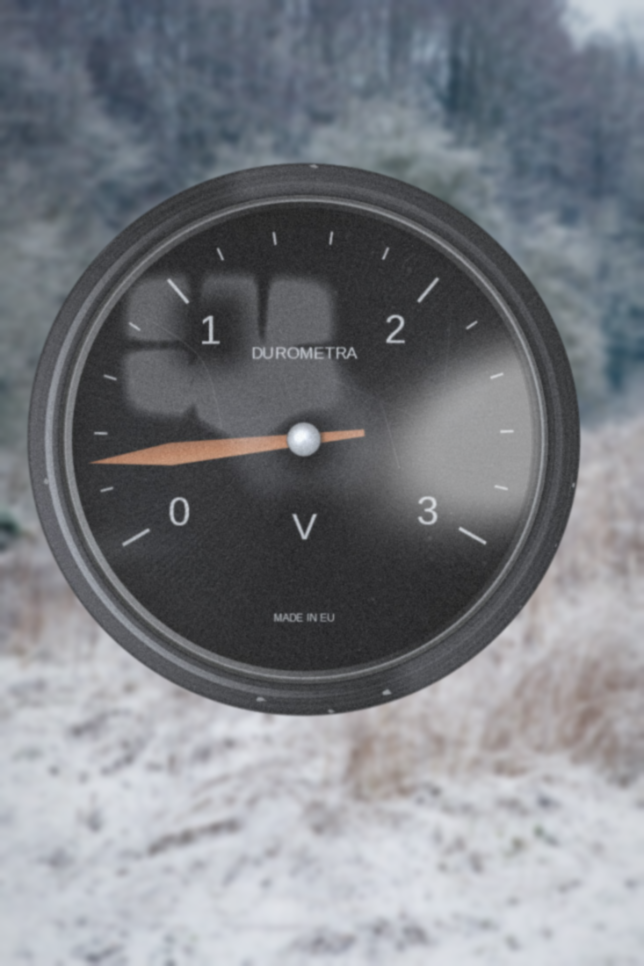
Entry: 0.3 V
